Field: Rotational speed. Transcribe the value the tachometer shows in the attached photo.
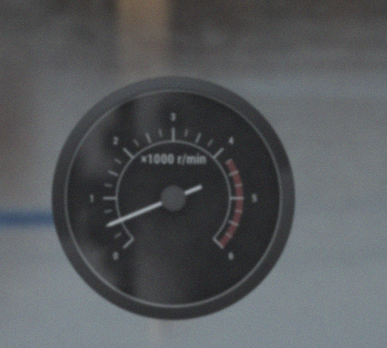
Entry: 500 rpm
